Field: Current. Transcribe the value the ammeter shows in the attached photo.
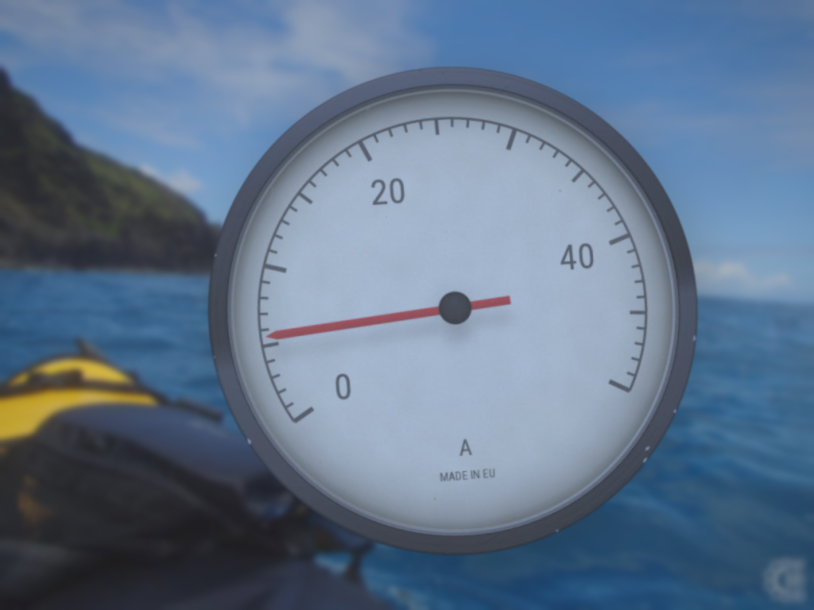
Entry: 5.5 A
